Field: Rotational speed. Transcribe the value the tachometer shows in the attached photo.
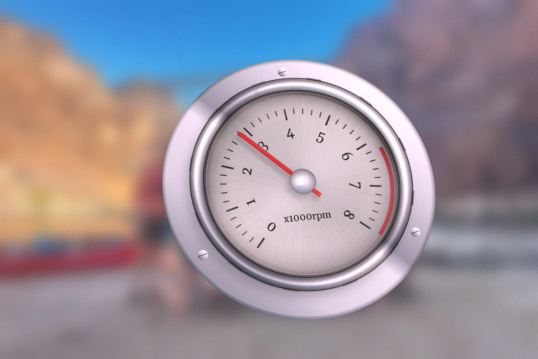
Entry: 2800 rpm
